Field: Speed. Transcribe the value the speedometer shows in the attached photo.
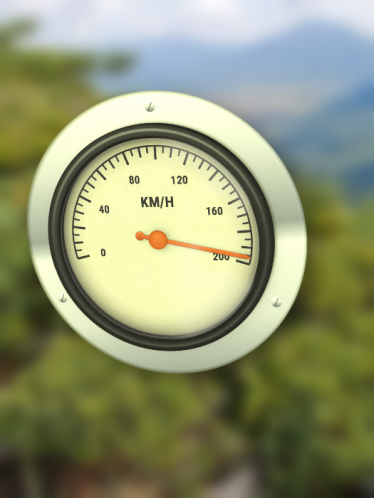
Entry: 195 km/h
